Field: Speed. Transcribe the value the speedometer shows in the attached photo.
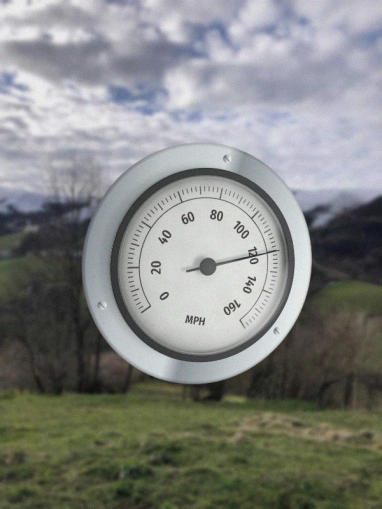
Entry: 120 mph
